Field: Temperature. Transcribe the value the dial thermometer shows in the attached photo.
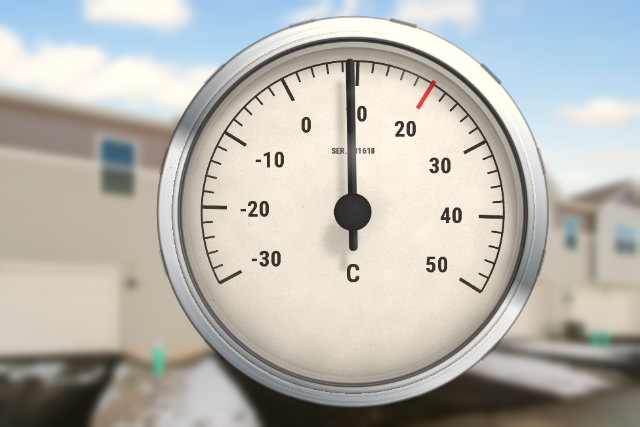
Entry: 9 °C
